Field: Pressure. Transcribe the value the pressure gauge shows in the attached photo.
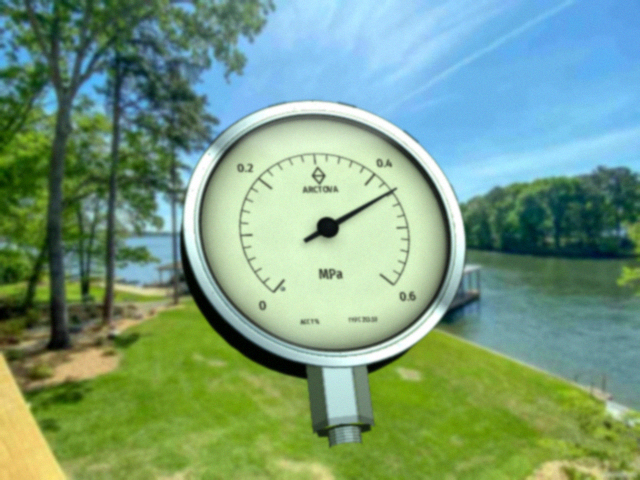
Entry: 0.44 MPa
